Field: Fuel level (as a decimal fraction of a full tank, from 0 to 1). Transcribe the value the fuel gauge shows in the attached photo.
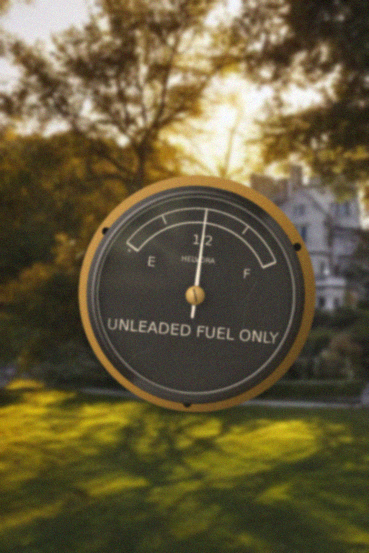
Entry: 0.5
